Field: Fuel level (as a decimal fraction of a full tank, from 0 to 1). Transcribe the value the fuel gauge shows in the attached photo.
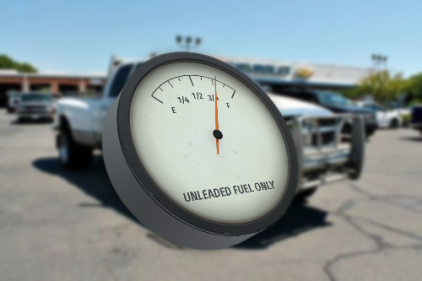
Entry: 0.75
